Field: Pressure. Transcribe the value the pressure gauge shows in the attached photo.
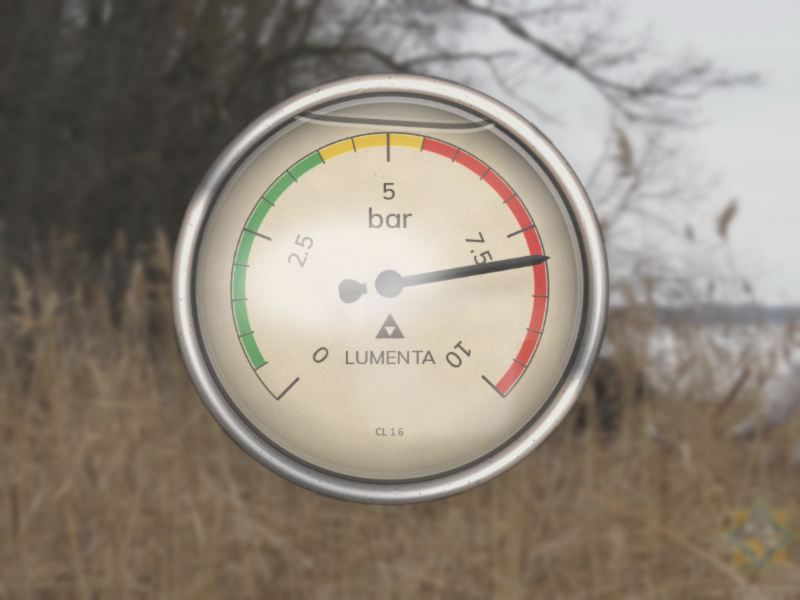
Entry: 8 bar
